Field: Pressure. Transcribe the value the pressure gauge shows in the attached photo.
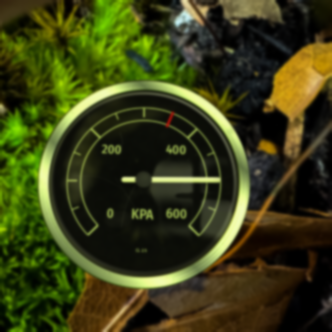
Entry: 500 kPa
